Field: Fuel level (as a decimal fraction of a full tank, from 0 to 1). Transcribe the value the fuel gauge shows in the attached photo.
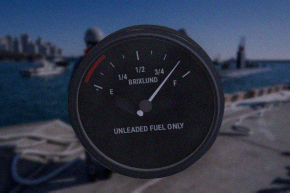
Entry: 0.875
